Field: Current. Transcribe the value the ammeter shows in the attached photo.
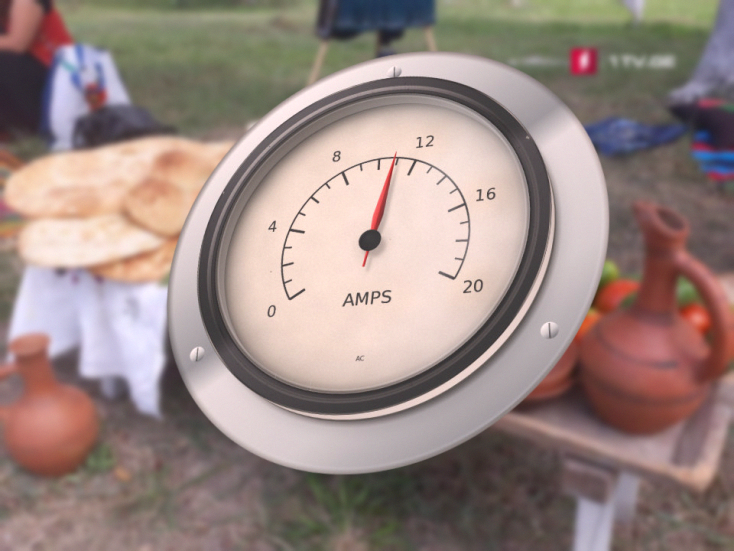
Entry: 11 A
